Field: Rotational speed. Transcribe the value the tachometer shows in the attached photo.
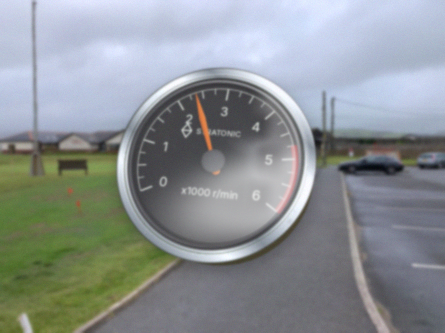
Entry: 2375 rpm
